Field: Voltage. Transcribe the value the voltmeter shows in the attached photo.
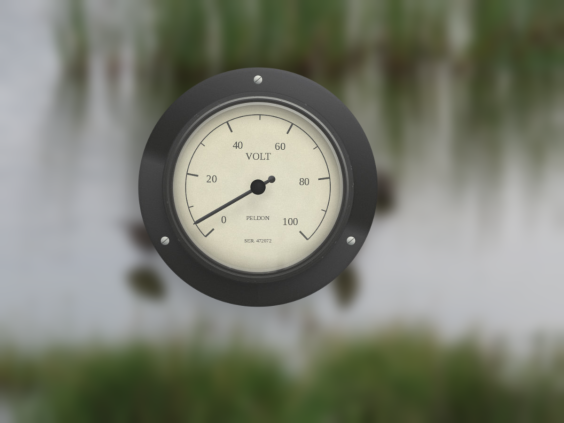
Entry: 5 V
